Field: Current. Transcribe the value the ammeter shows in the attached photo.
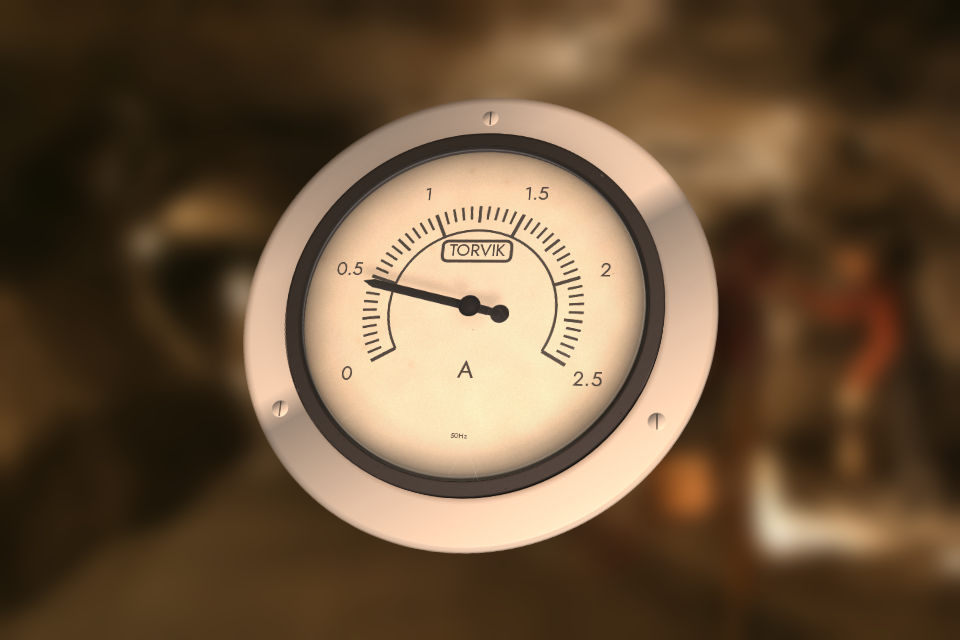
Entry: 0.45 A
